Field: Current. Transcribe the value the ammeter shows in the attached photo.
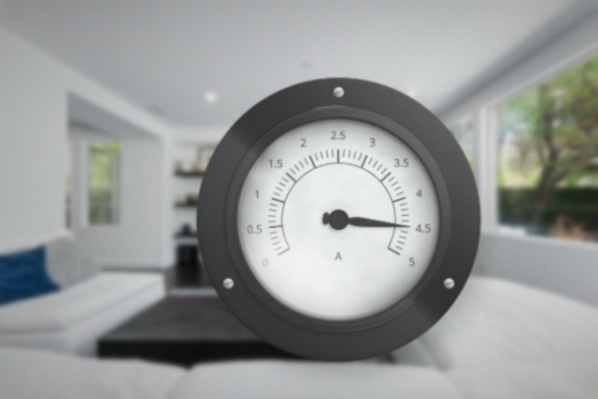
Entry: 4.5 A
